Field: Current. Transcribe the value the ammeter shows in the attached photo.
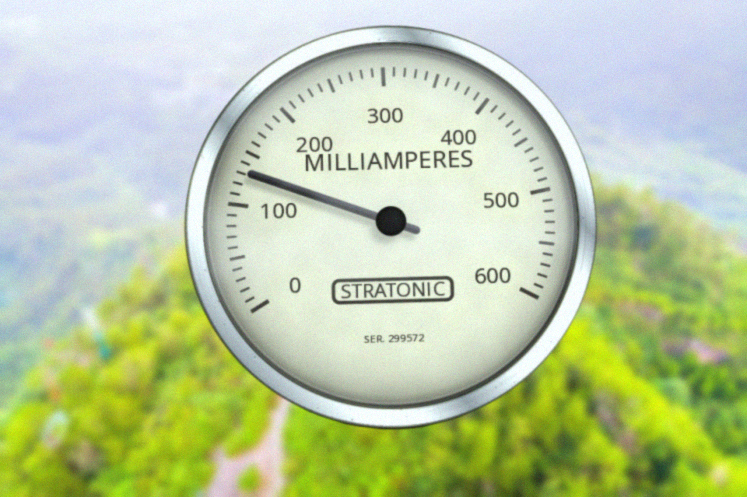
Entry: 130 mA
